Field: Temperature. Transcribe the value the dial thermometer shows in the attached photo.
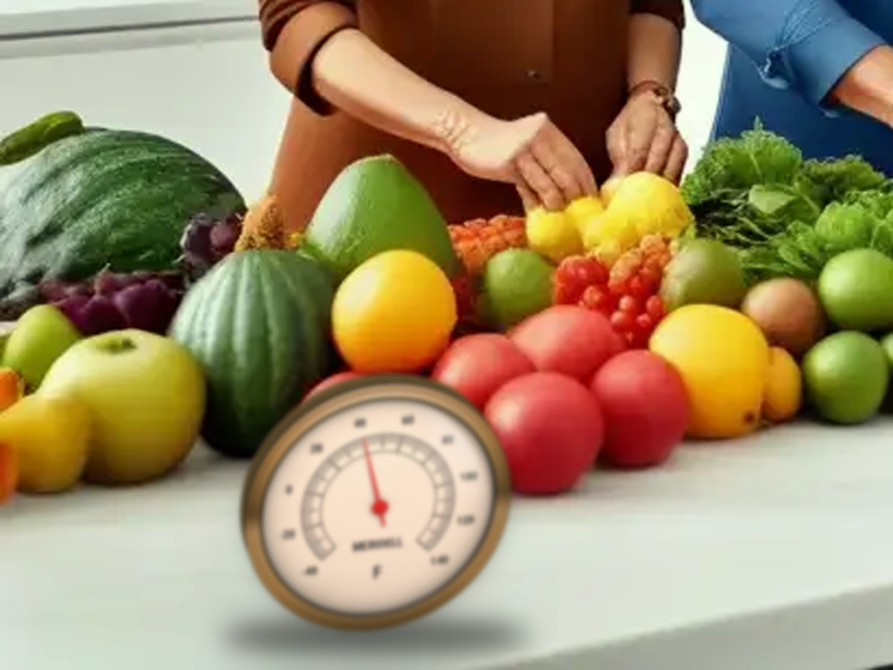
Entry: 40 °F
